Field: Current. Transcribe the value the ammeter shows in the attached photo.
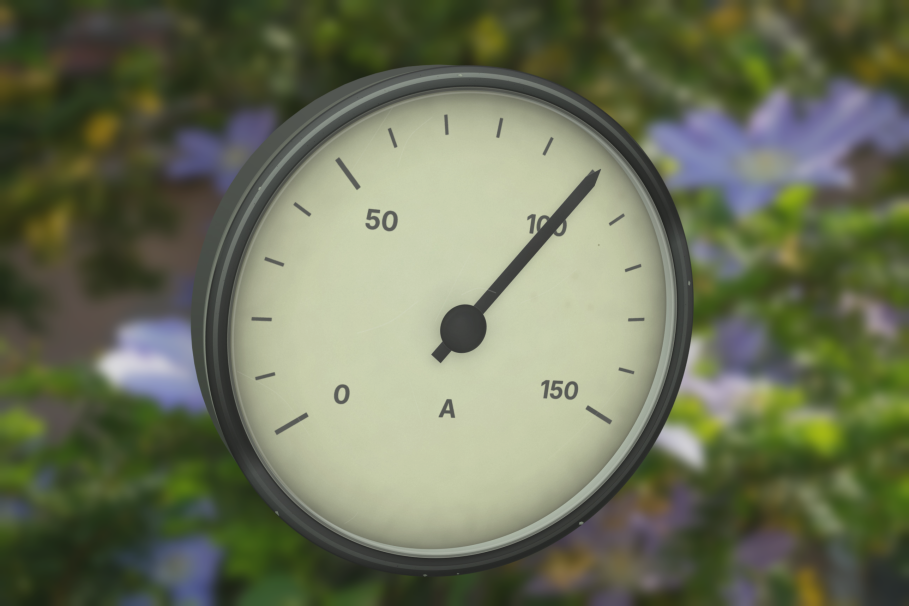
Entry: 100 A
